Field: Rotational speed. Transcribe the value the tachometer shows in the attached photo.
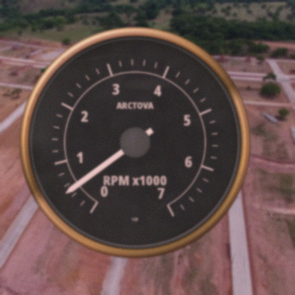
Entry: 500 rpm
